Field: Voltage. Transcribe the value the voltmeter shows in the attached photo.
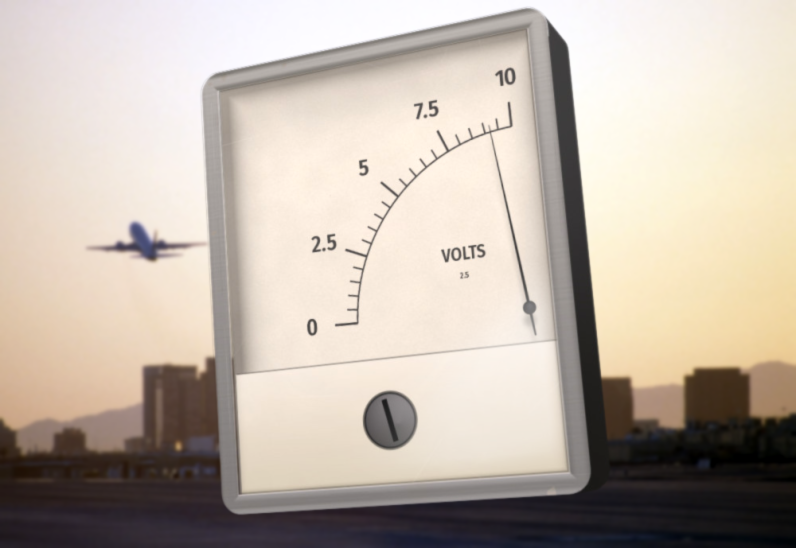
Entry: 9.25 V
